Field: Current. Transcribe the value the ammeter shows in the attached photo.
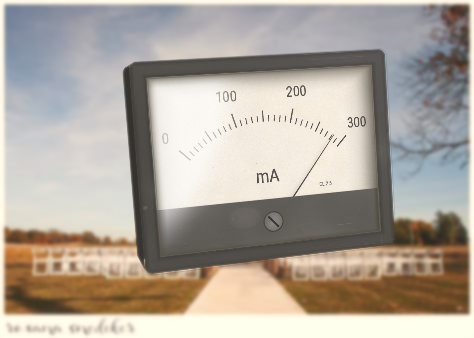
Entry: 280 mA
